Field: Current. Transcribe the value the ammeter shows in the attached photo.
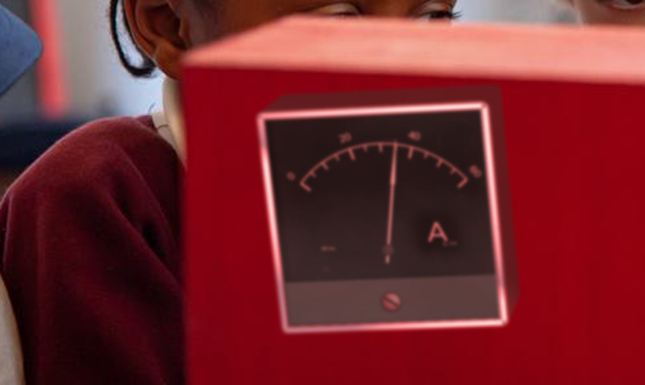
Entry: 35 A
